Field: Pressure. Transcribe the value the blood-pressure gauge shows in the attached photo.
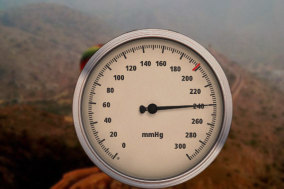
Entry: 240 mmHg
